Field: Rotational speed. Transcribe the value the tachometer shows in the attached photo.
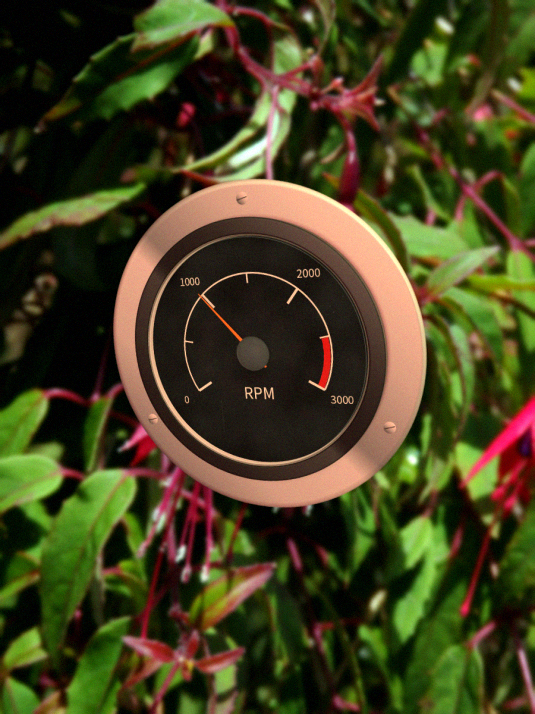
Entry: 1000 rpm
